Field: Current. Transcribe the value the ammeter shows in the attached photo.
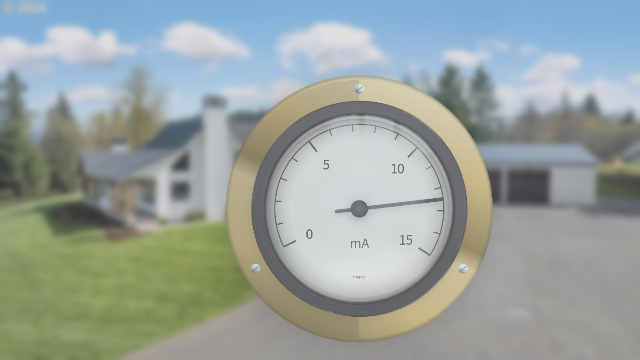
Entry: 12.5 mA
